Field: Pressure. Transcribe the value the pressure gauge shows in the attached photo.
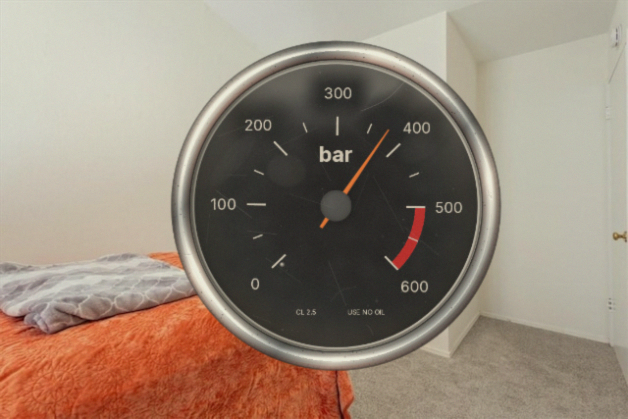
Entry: 375 bar
